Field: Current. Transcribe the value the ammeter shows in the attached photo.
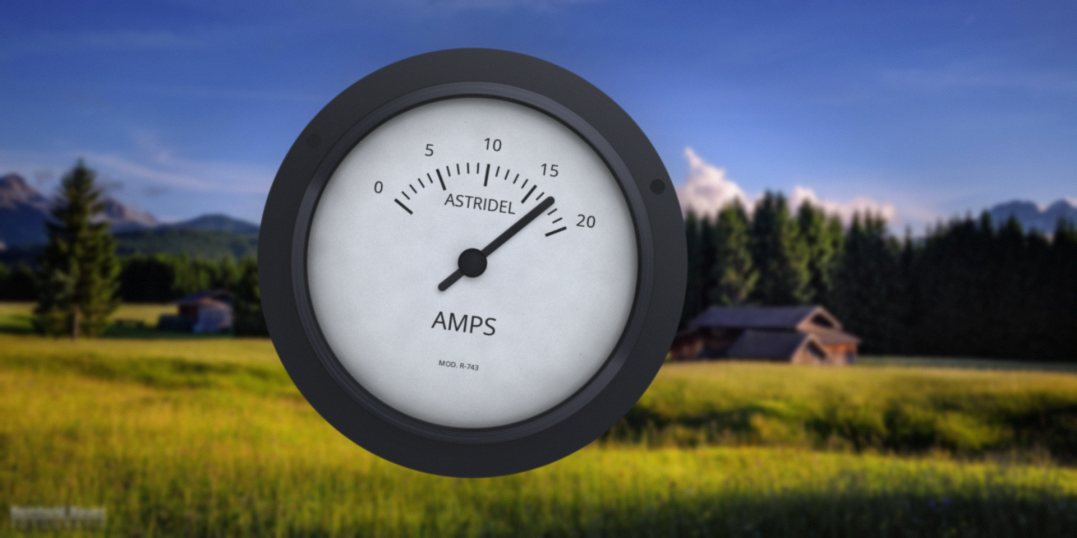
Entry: 17 A
